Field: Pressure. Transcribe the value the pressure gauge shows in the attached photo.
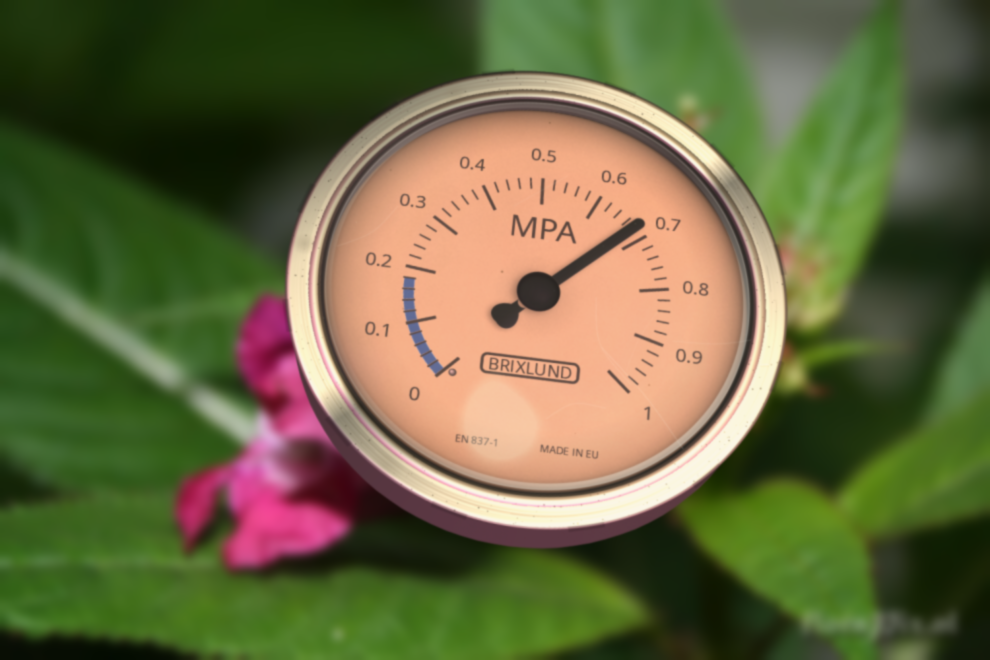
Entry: 0.68 MPa
